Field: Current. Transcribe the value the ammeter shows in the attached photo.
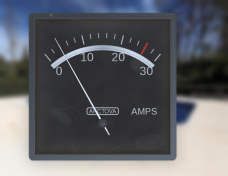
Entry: 4 A
